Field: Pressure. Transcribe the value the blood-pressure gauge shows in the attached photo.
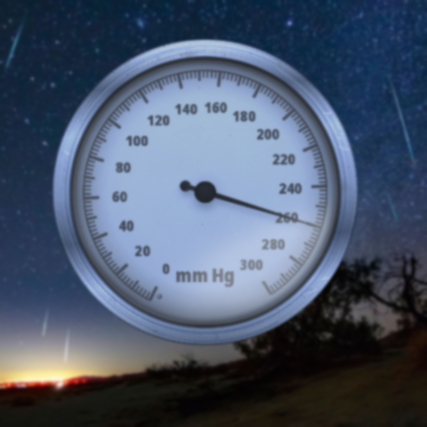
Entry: 260 mmHg
